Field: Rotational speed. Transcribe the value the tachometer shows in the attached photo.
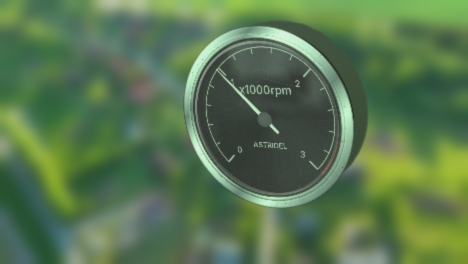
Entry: 1000 rpm
